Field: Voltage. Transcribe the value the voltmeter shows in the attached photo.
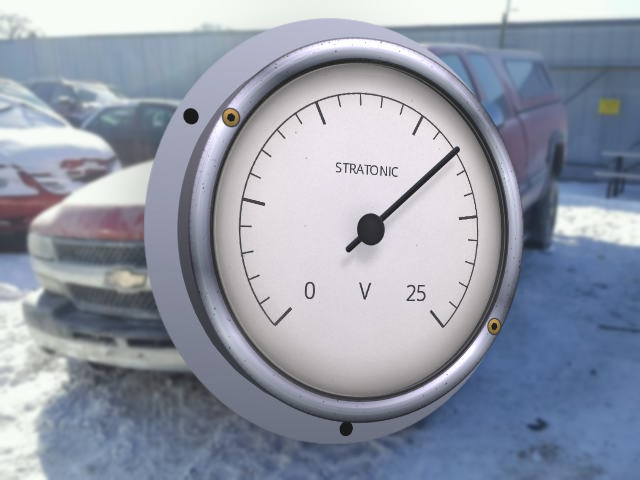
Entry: 17 V
